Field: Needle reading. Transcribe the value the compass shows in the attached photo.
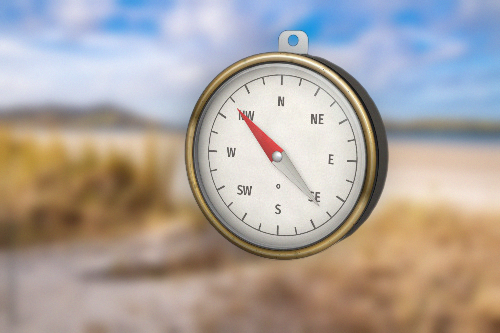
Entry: 315 °
